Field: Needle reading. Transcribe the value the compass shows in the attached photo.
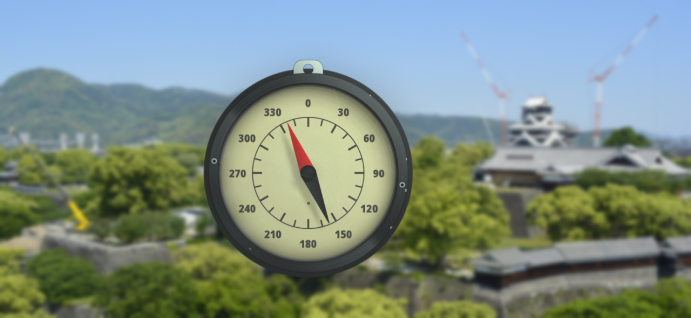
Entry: 337.5 °
